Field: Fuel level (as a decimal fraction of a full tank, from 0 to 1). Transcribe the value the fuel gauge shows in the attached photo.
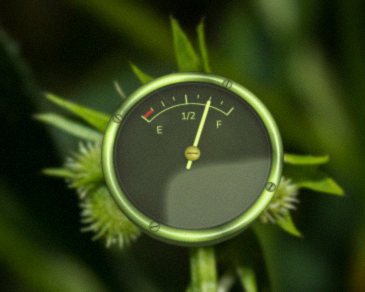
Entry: 0.75
